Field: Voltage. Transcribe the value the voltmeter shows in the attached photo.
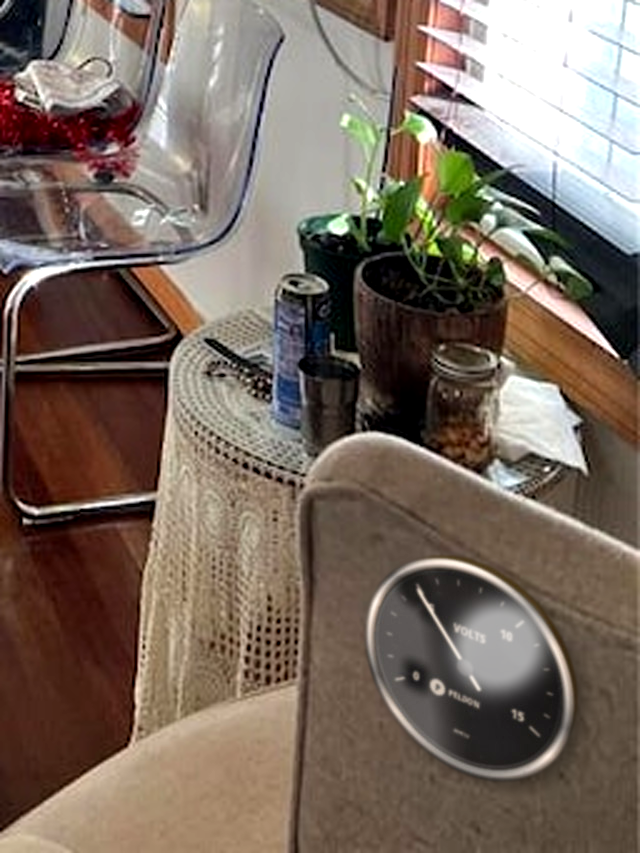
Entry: 5 V
